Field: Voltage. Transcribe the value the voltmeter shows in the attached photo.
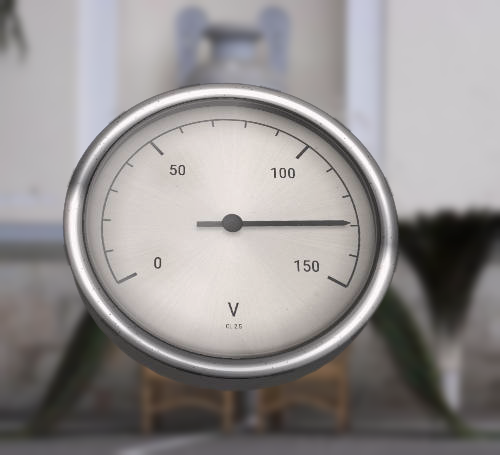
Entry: 130 V
